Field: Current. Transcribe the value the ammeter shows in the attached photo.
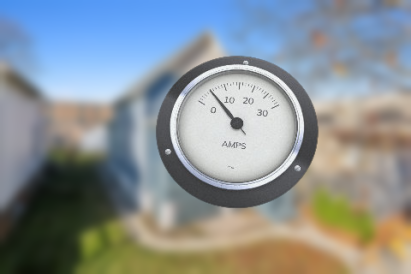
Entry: 5 A
